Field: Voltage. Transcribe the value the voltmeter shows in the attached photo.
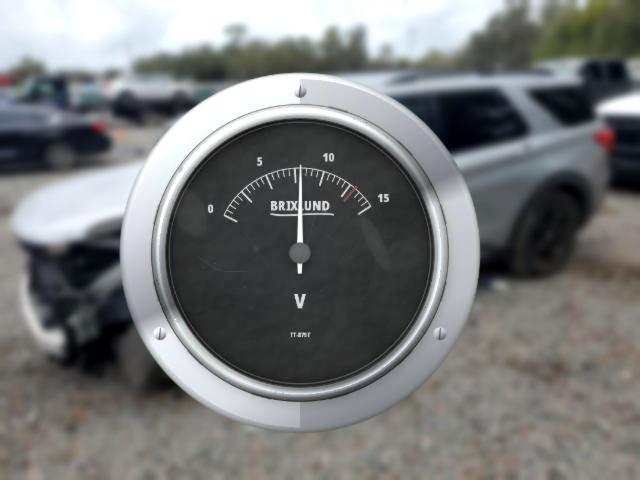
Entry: 8 V
